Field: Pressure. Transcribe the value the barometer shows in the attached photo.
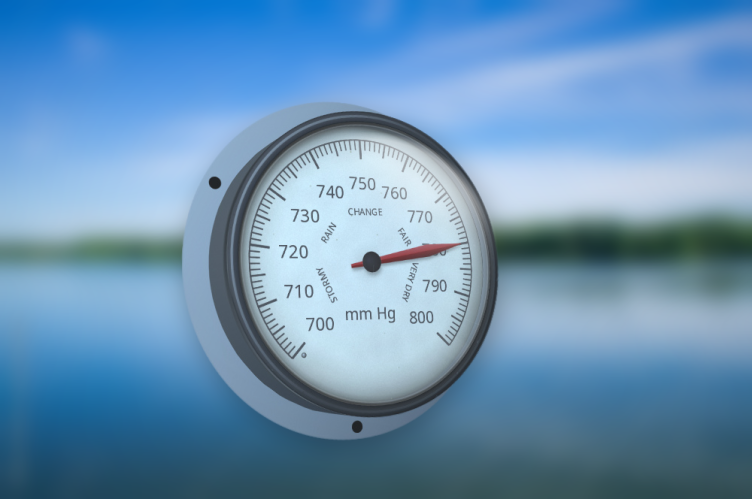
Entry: 780 mmHg
